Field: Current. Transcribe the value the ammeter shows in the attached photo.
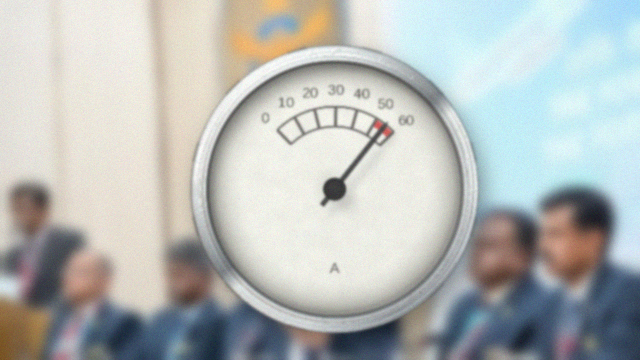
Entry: 55 A
